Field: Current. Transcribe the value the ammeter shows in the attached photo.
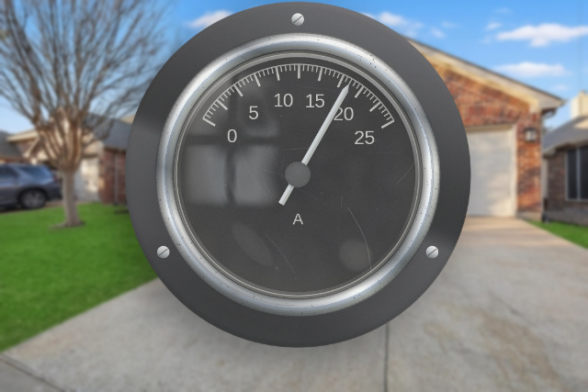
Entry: 18.5 A
